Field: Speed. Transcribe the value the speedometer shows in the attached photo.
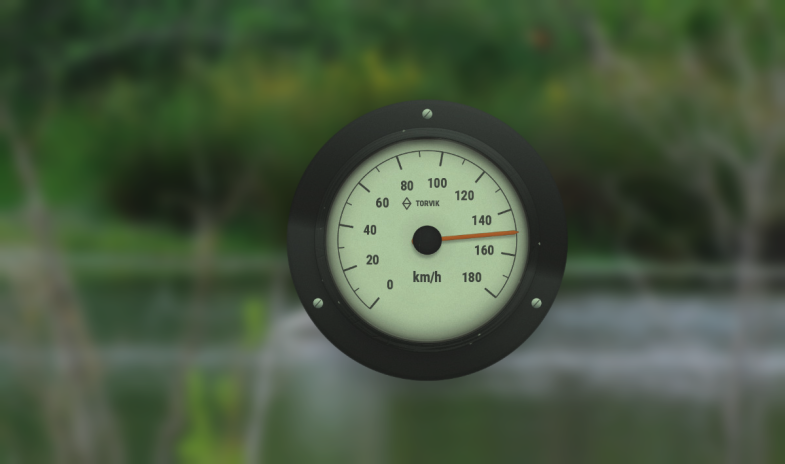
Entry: 150 km/h
